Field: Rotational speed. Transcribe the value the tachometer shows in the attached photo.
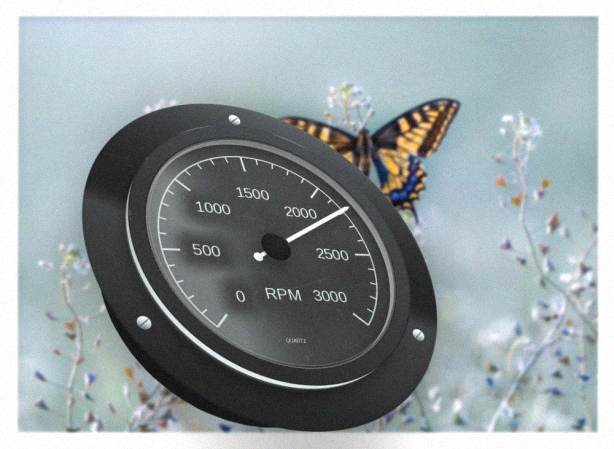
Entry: 2200 rpm
